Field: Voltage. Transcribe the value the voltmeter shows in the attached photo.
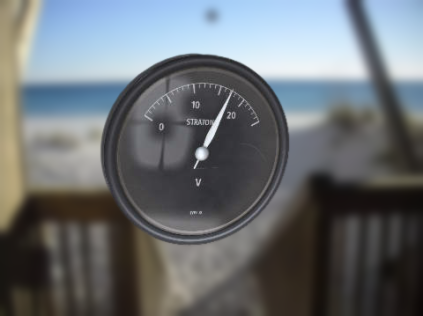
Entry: 17 V
